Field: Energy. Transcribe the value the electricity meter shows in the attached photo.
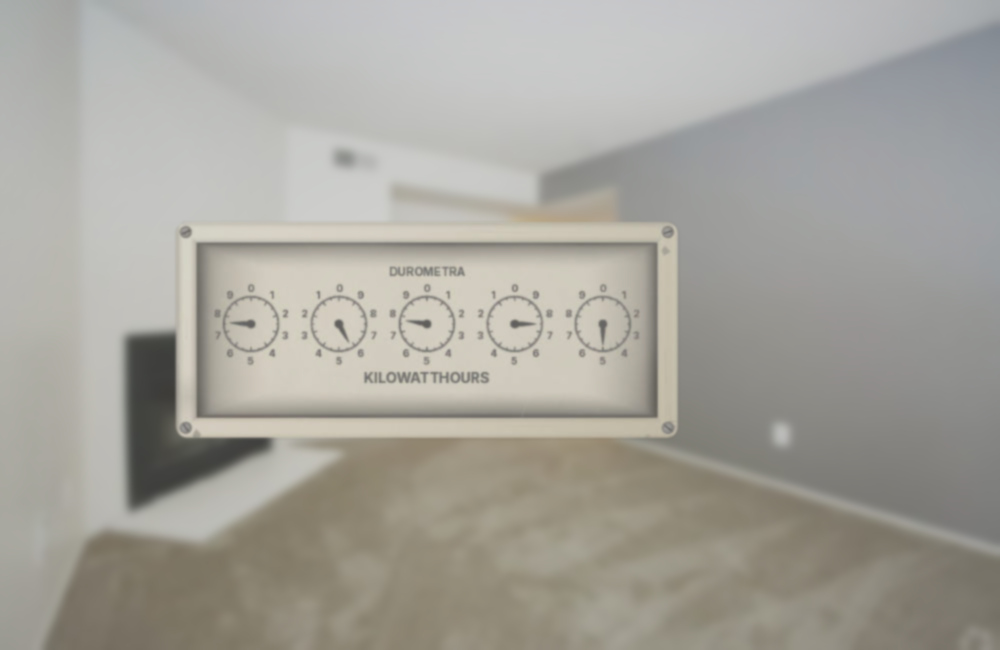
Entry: 75775 kWh
